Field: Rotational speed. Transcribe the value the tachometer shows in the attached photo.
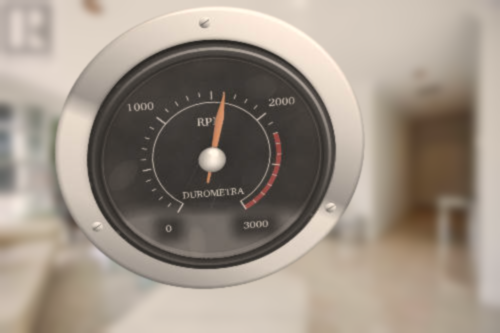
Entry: 1600 rpm
